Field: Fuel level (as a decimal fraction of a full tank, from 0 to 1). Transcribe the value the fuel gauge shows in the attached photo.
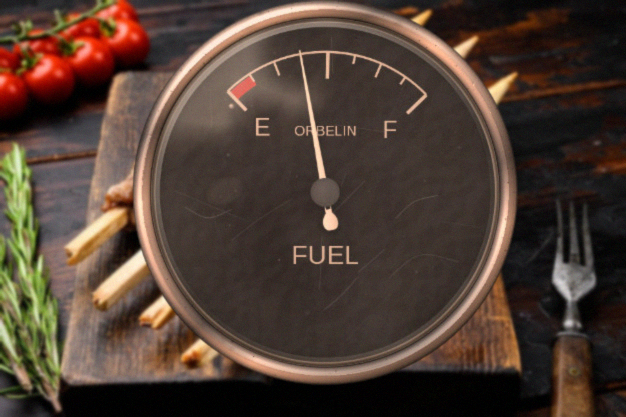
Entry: 0.375
